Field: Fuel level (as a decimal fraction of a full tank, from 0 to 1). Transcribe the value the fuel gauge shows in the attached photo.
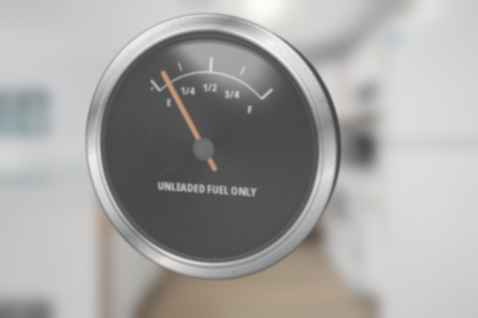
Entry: 0.125
